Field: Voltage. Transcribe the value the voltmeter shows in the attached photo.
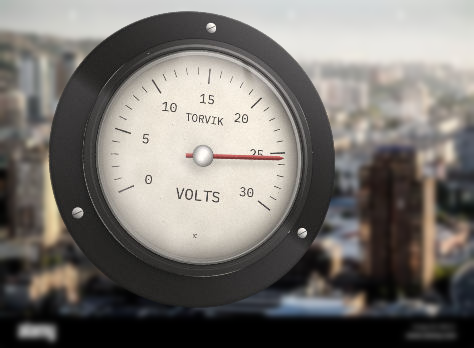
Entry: 25.5 V
